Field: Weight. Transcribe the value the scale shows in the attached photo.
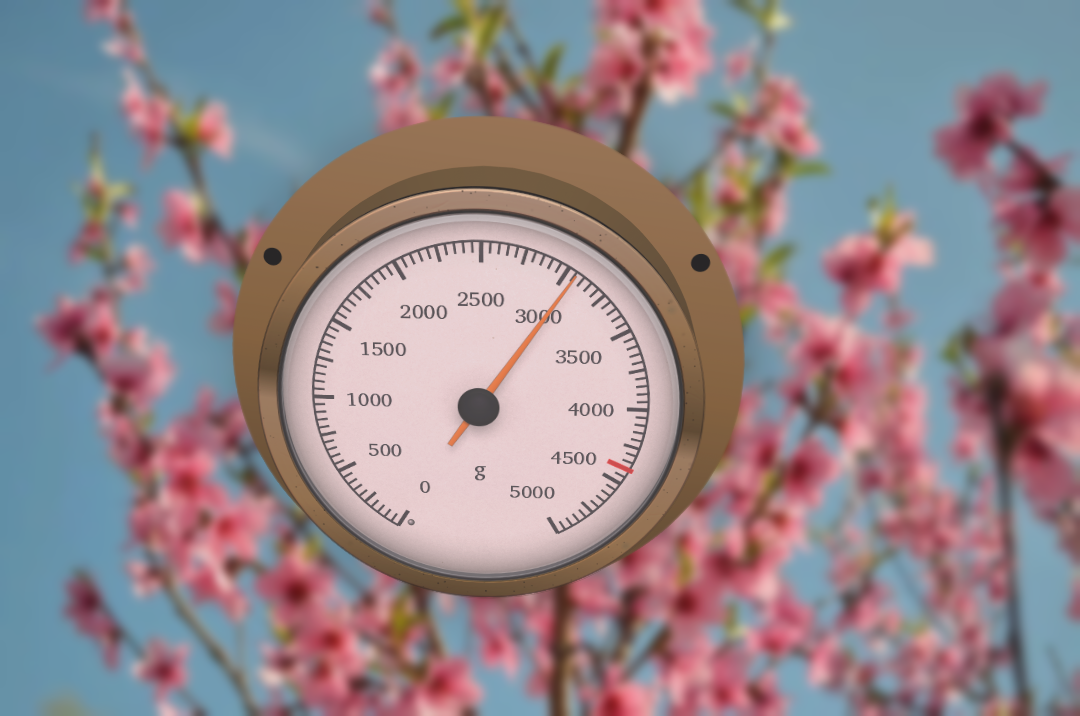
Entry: 3050 g
